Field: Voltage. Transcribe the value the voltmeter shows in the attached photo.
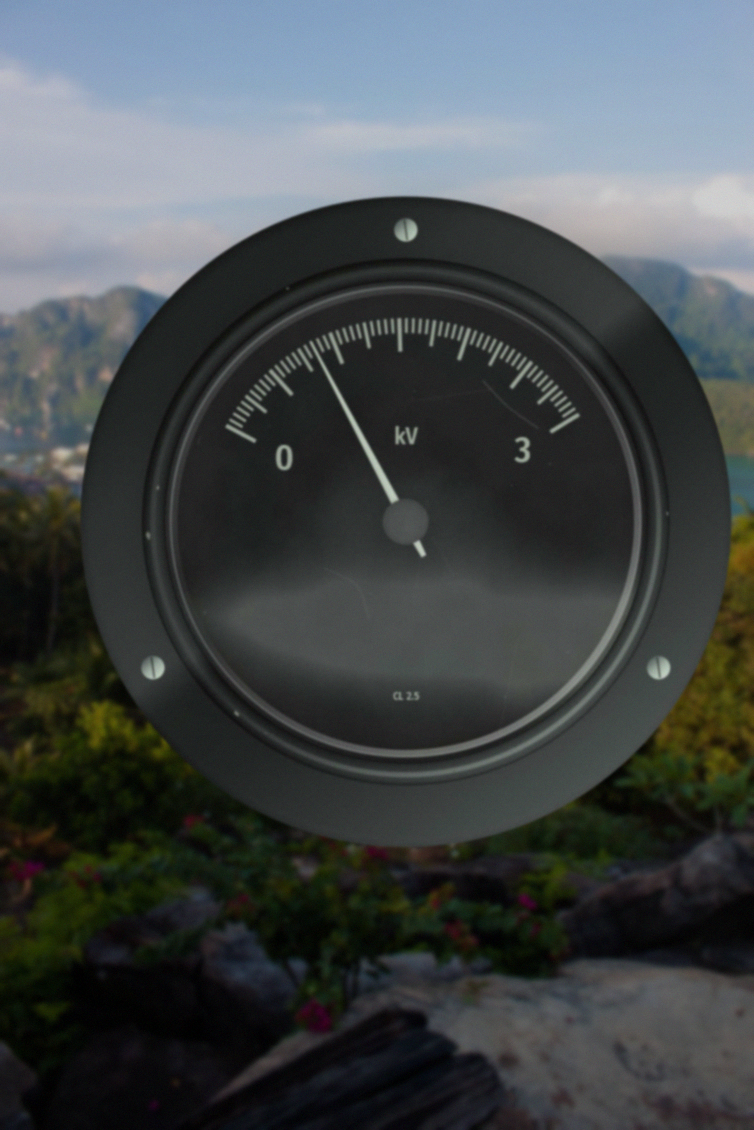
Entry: 0.85 kV
